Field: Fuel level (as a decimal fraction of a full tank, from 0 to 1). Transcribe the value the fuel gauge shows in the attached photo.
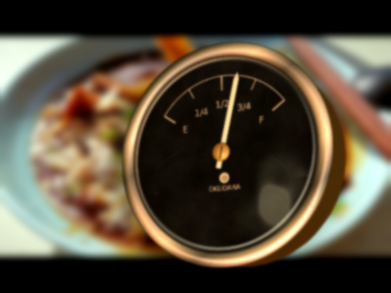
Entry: 0.625
